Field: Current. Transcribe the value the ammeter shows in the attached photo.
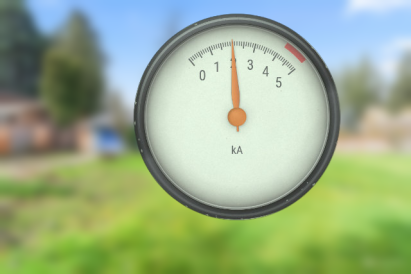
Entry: 2 kA
